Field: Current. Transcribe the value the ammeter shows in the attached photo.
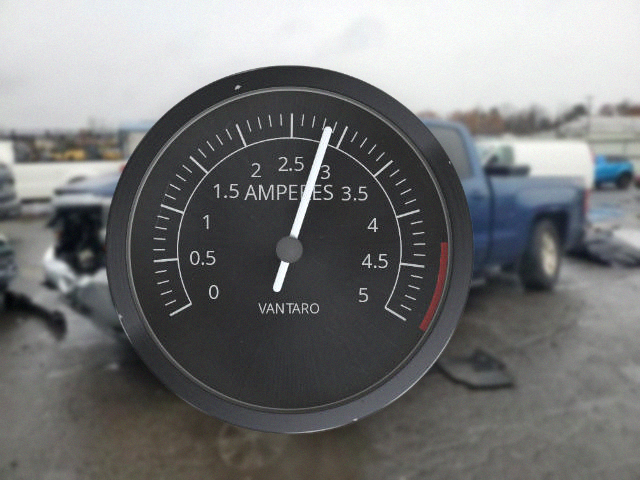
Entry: 2.85 A
